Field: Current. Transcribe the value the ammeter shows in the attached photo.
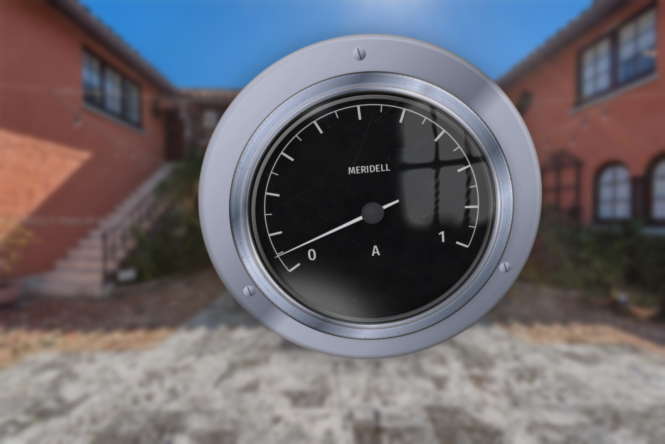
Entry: 0.05 A
